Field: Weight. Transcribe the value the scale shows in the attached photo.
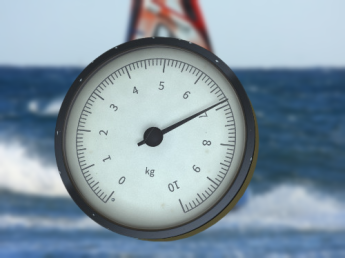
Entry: 6.9 kg
